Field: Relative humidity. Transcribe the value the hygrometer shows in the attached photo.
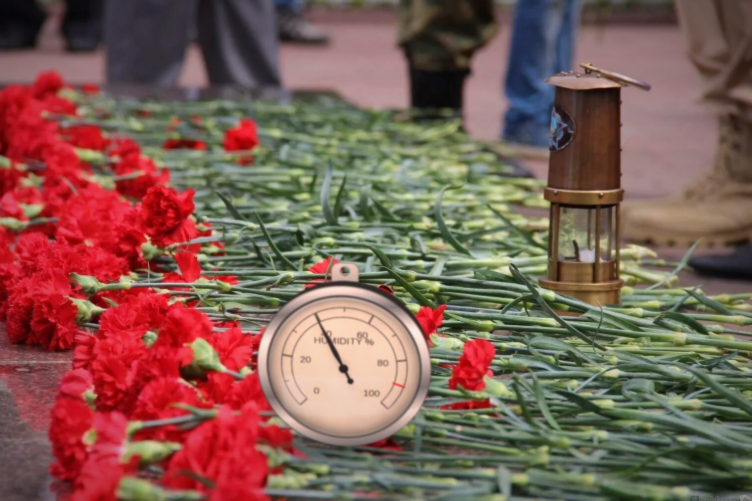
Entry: 40 %
